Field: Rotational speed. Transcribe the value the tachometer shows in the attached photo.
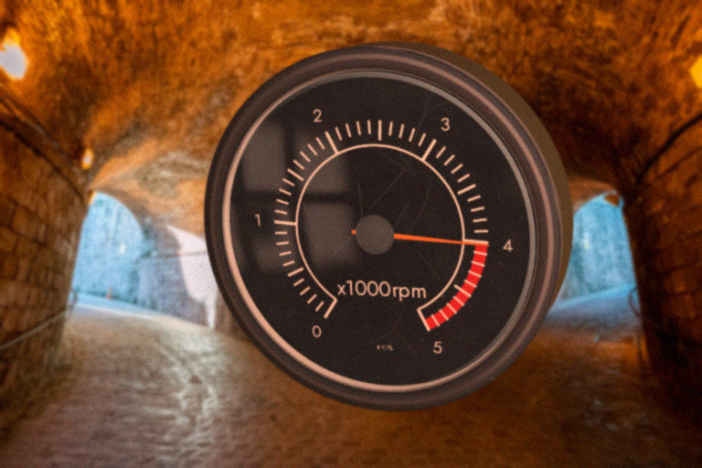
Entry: 4000 rpm
